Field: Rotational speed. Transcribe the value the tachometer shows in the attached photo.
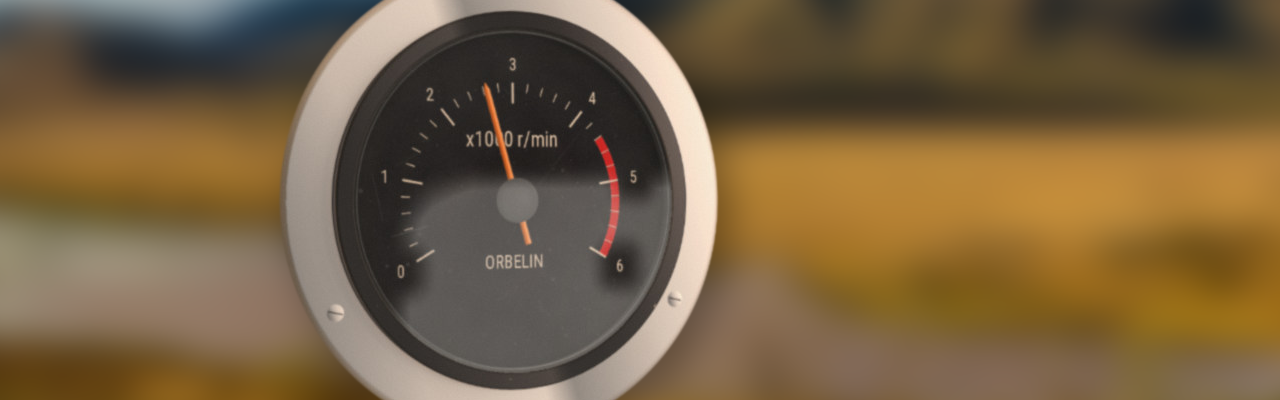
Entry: 2600 rpm
